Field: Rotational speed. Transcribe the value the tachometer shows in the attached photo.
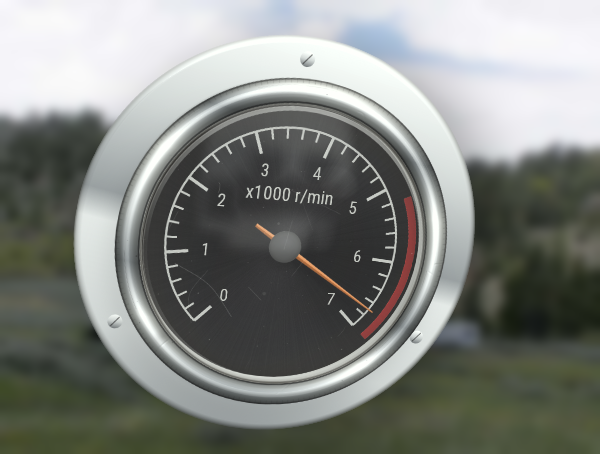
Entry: 6700 rpm
